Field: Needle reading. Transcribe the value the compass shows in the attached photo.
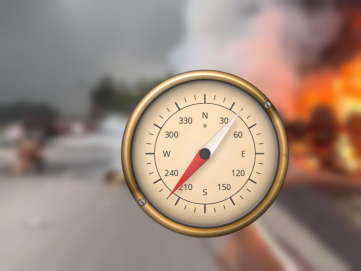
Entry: 220 °
